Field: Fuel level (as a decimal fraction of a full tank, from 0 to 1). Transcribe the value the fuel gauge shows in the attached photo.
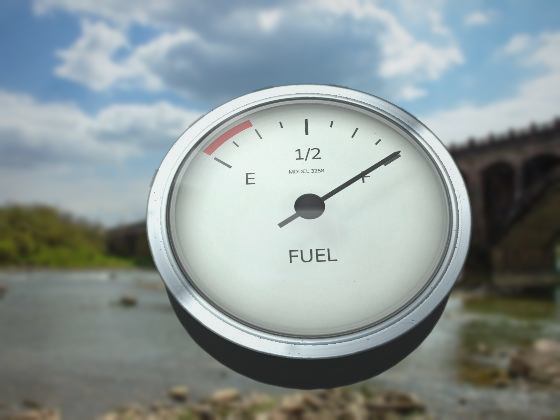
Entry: 1
